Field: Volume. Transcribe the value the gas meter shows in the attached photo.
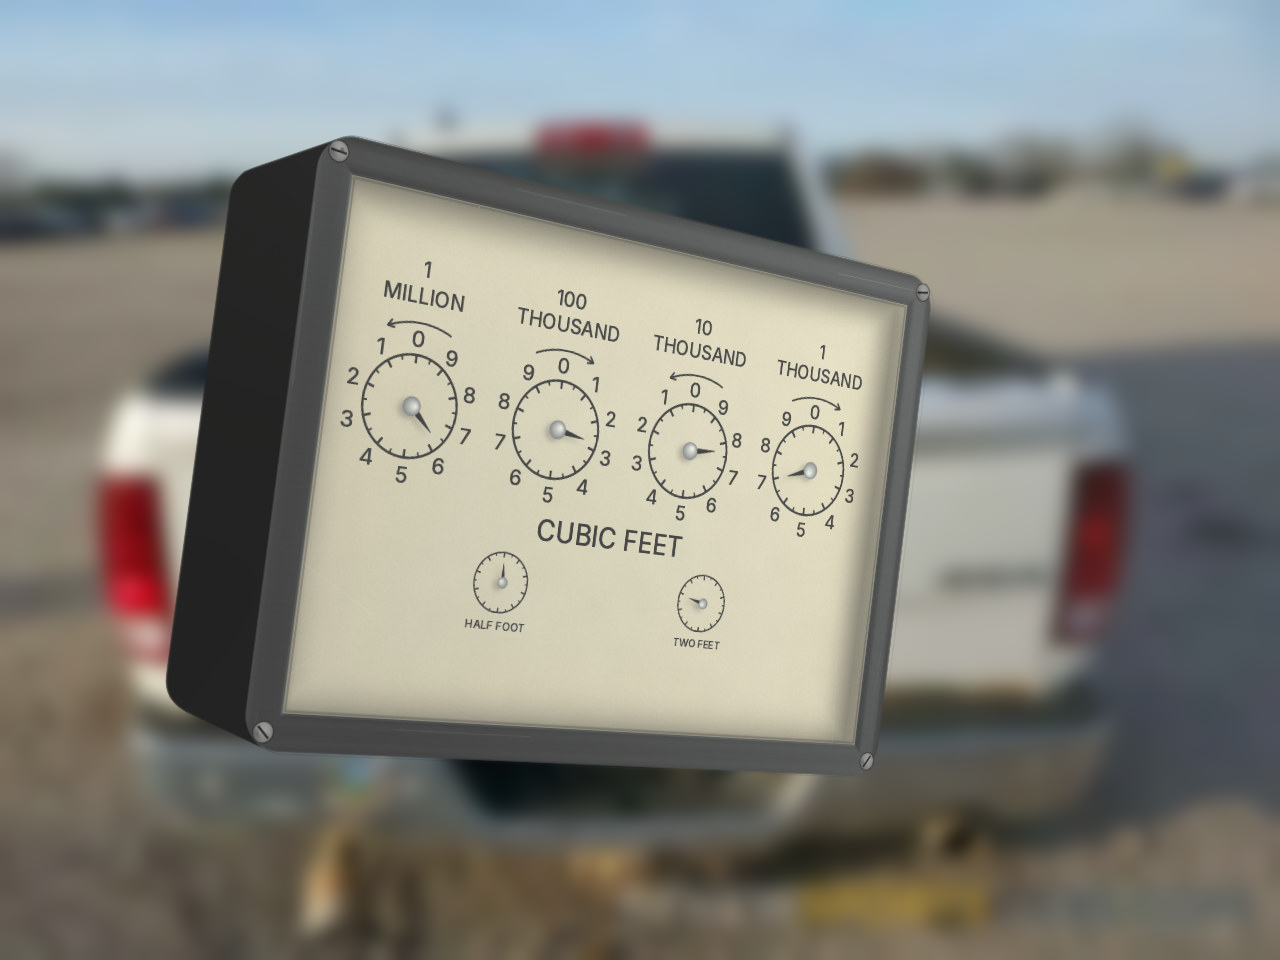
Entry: 627700 ft³
